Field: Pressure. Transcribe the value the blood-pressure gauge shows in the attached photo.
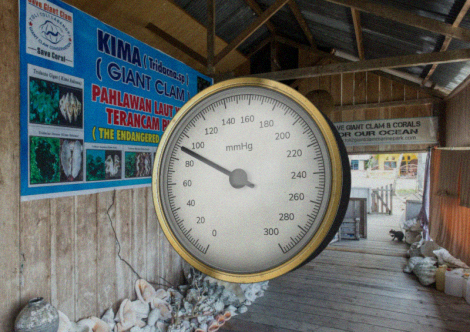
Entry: 90 mmHg
